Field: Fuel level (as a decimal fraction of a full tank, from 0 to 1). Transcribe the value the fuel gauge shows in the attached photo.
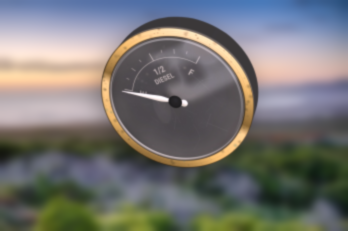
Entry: 0
